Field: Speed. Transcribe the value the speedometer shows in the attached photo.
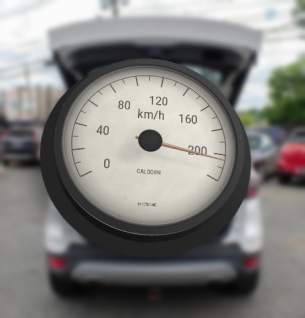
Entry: 205 km/h
